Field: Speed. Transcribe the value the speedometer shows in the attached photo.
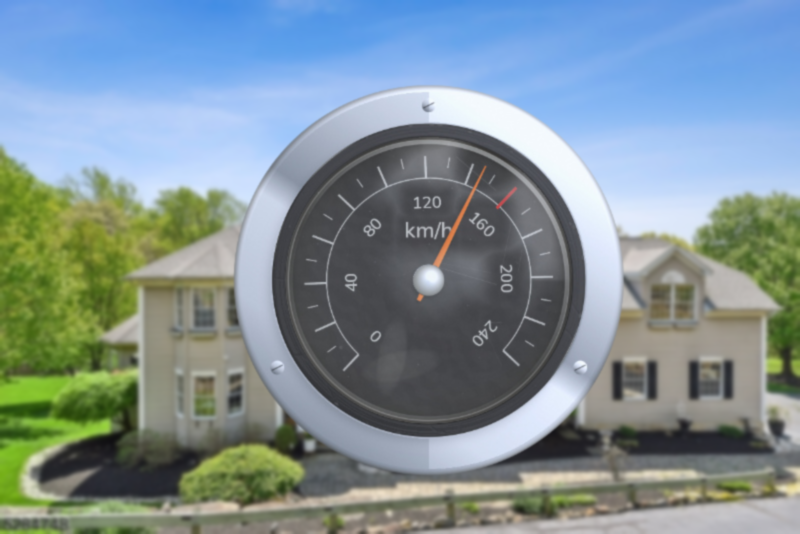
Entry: 145 km/h
